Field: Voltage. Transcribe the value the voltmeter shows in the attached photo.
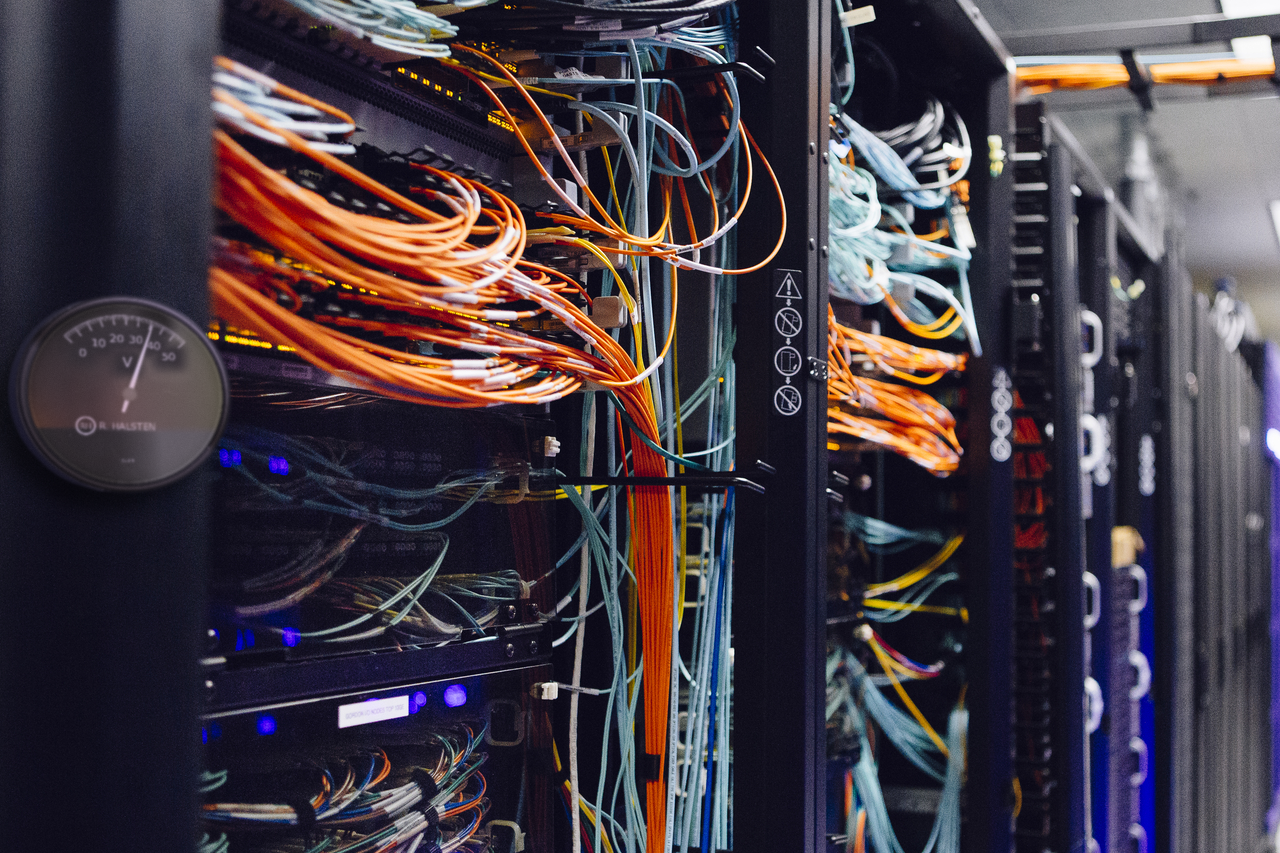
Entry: 35 V
